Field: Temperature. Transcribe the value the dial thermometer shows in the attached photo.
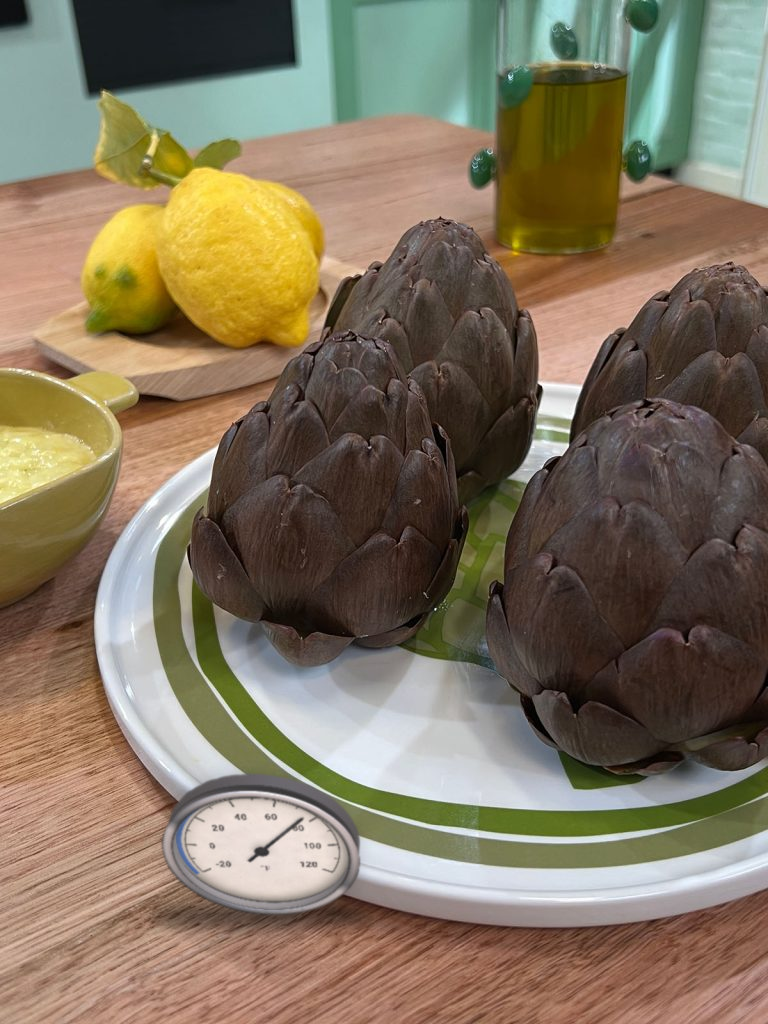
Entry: 75 °F
